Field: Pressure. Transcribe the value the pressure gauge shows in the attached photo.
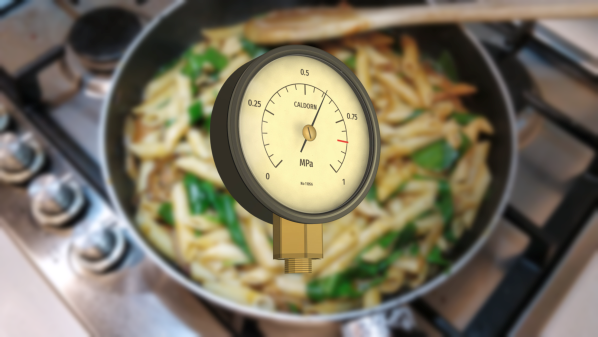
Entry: 0.6 MPa
